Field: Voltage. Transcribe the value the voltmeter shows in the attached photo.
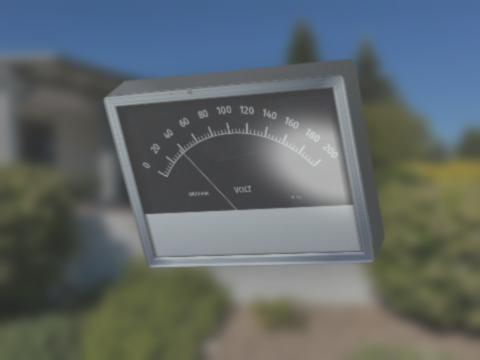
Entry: 40 V
